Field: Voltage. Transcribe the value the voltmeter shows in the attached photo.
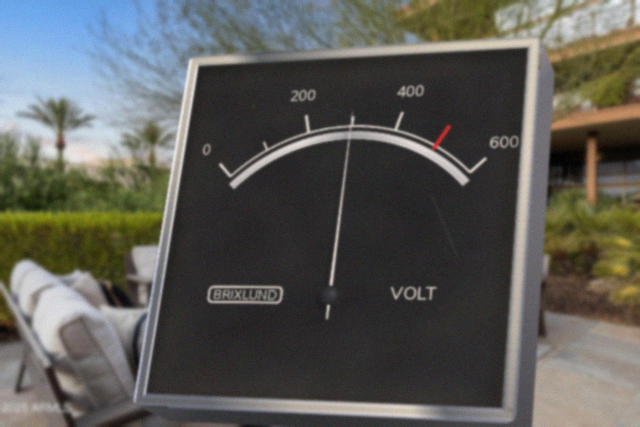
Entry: 300 V
